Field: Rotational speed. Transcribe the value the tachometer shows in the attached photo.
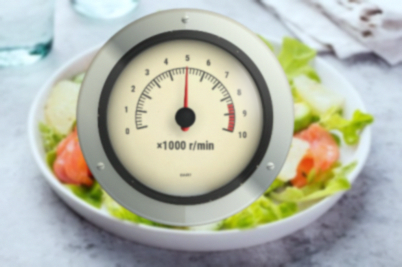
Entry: 5000 rpm
